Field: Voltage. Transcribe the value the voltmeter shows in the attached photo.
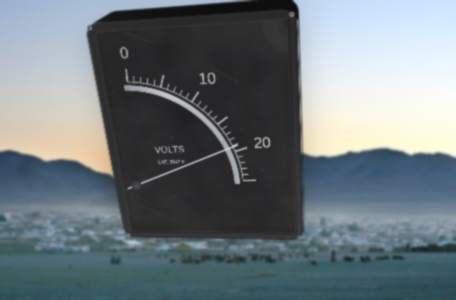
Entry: 19 V
